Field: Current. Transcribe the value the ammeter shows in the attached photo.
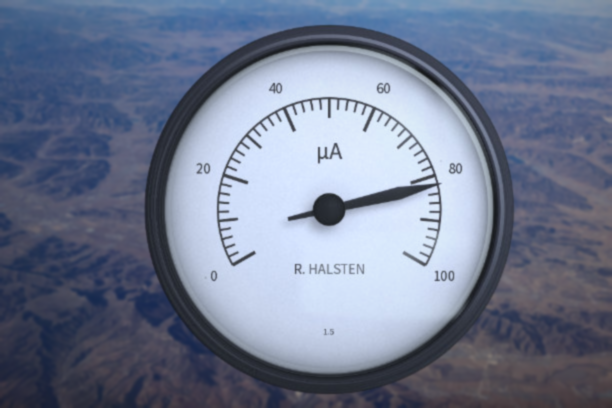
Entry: 82 µA
